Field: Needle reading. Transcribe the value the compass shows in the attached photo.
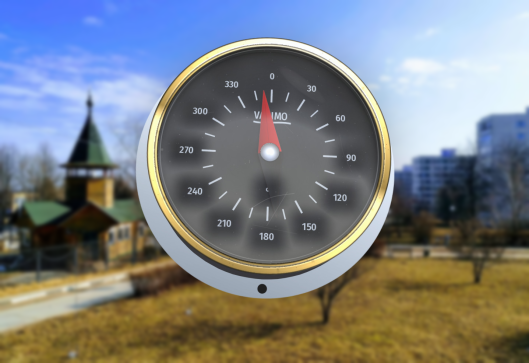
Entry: 352.5 °
